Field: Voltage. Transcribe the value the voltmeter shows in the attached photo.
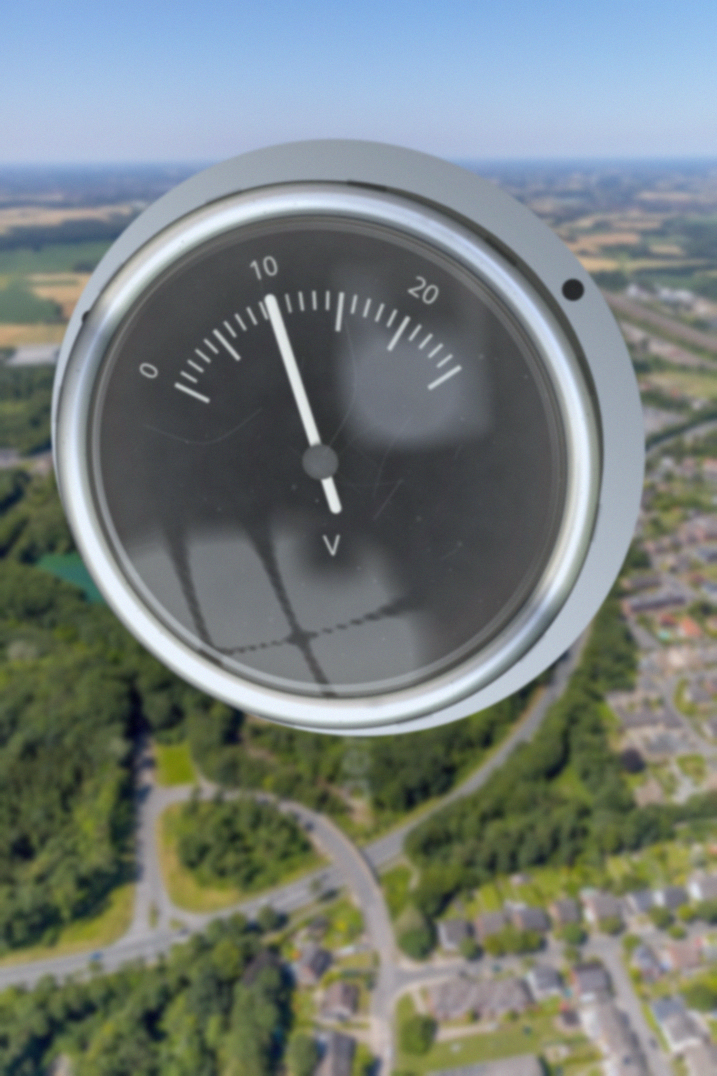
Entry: 10 V
